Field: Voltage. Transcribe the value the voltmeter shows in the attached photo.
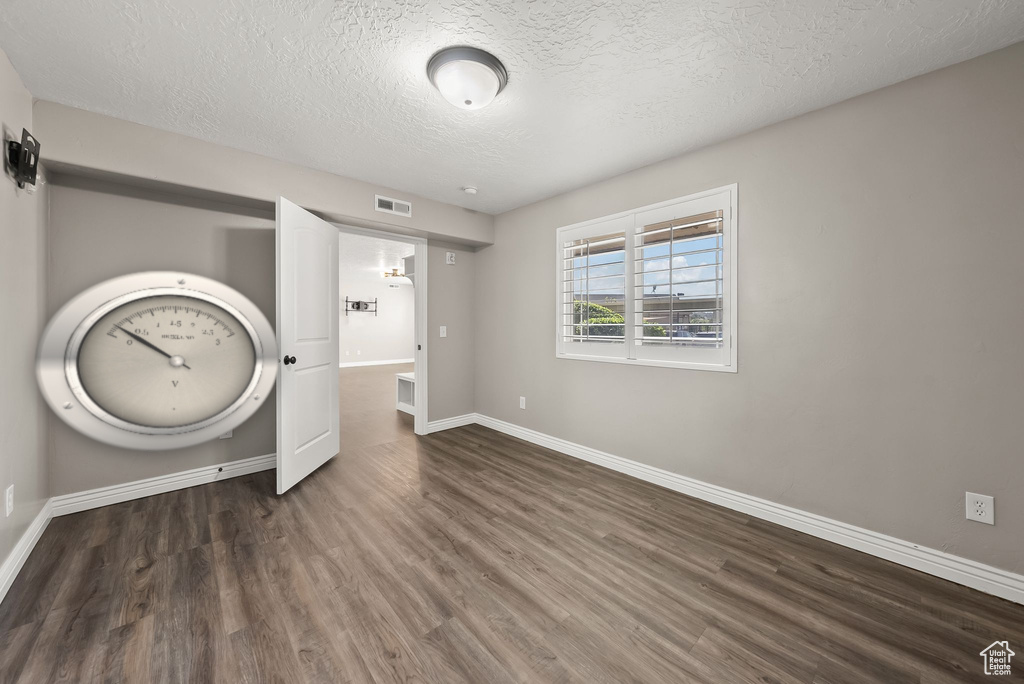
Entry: 0.25 V
